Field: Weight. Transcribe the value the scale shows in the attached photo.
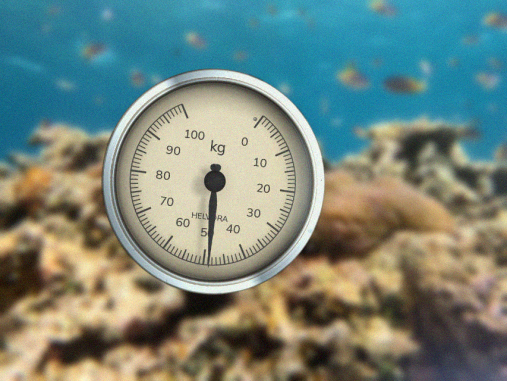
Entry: 49 kg
